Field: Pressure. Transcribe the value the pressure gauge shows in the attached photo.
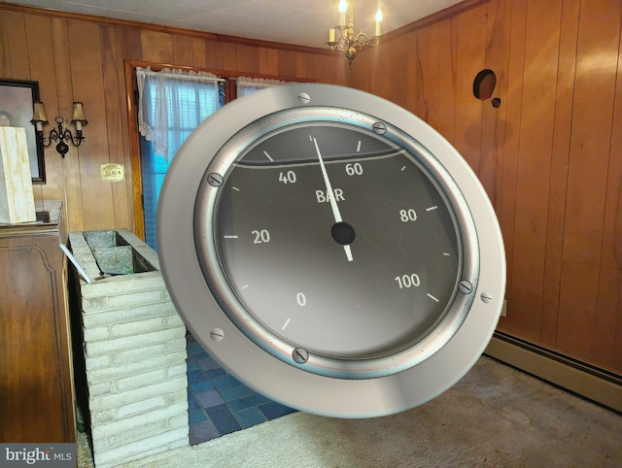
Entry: 50 bar
